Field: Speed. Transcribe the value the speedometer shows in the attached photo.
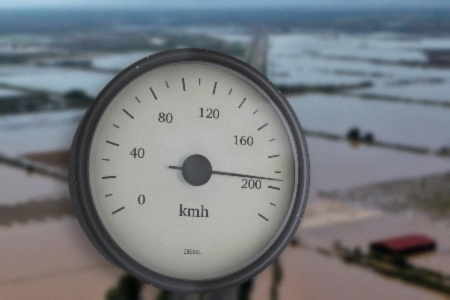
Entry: 195 km/h
